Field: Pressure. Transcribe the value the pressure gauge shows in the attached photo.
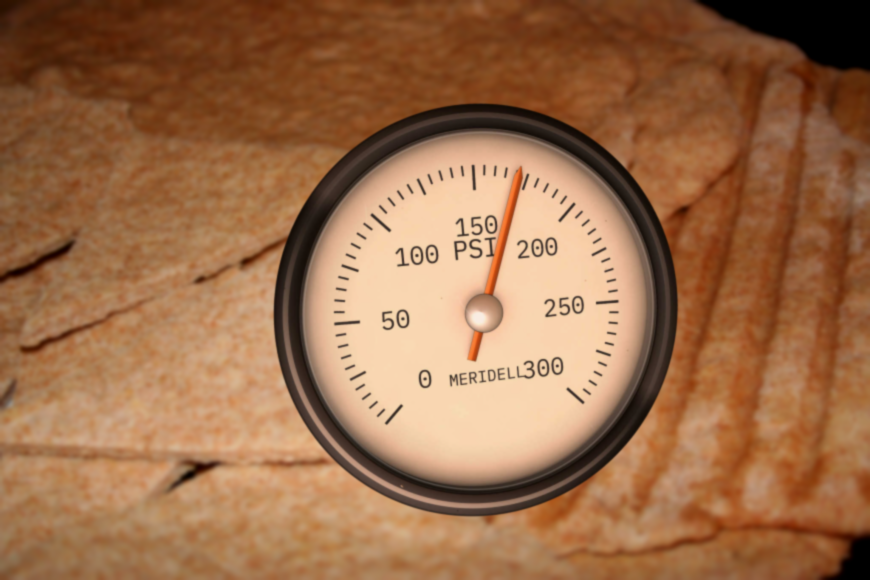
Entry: 170 psi
